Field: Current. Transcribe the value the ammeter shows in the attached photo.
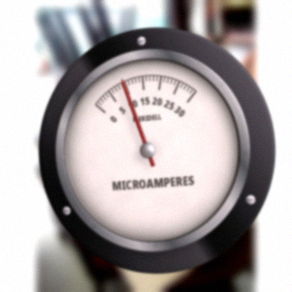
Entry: 10 µA
